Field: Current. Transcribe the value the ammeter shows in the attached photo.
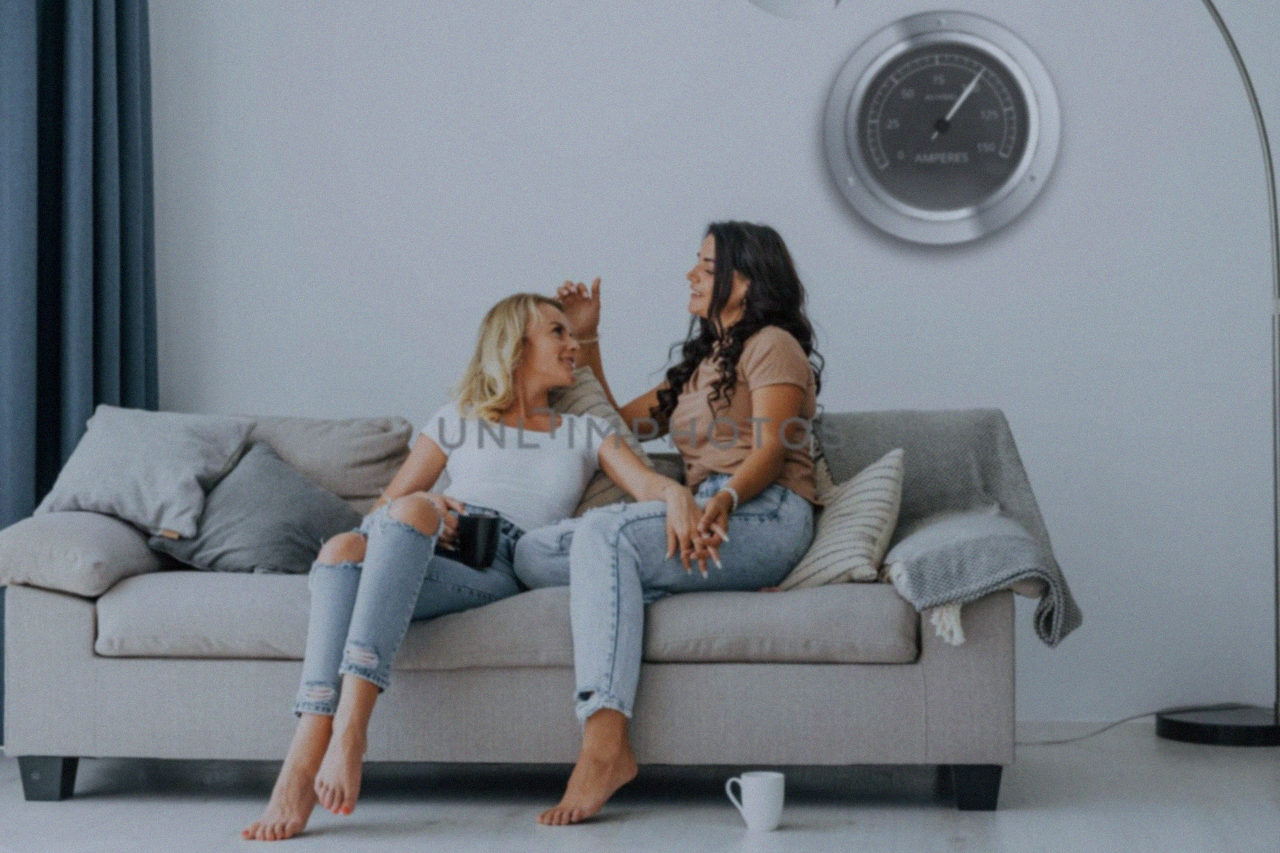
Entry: 100 A
